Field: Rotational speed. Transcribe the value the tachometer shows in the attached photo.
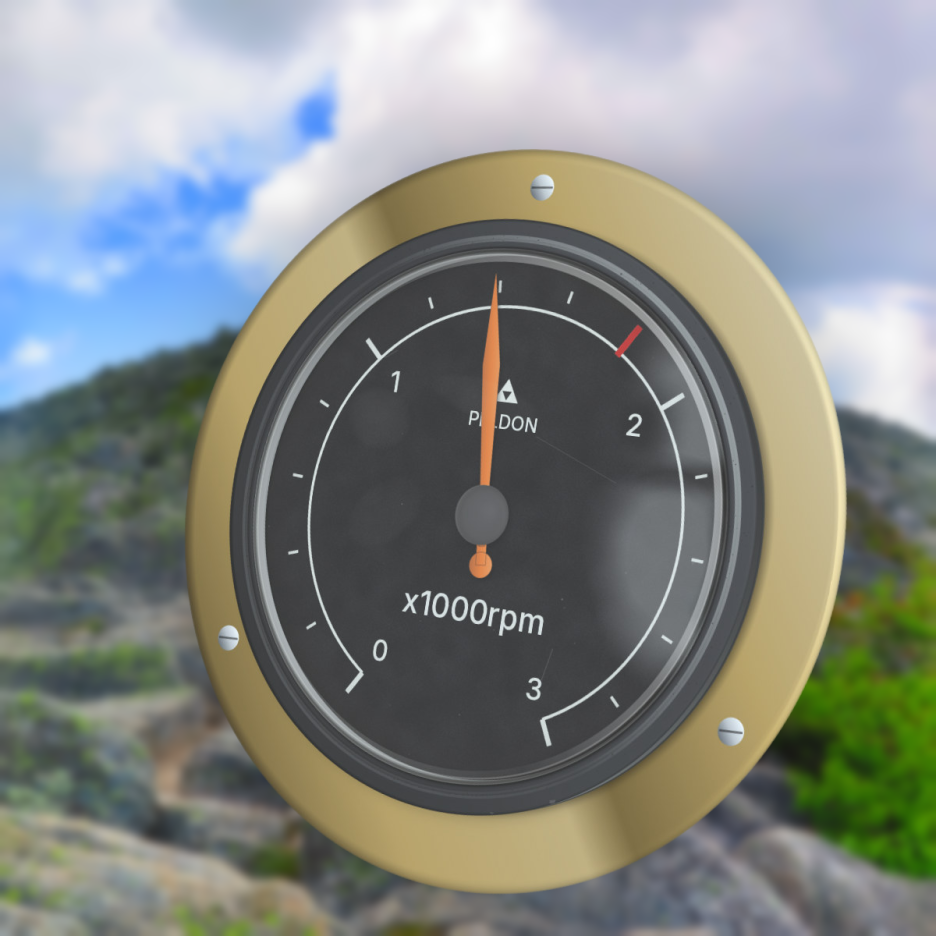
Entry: 1400 rpm
